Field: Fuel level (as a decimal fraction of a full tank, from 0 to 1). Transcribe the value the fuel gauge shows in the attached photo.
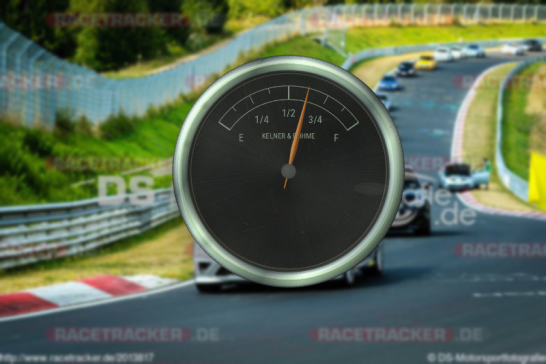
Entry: 0.625
